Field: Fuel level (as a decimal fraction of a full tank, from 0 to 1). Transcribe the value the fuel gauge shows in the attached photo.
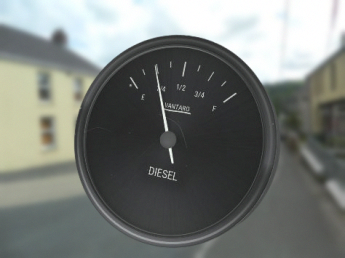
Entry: 0.25
